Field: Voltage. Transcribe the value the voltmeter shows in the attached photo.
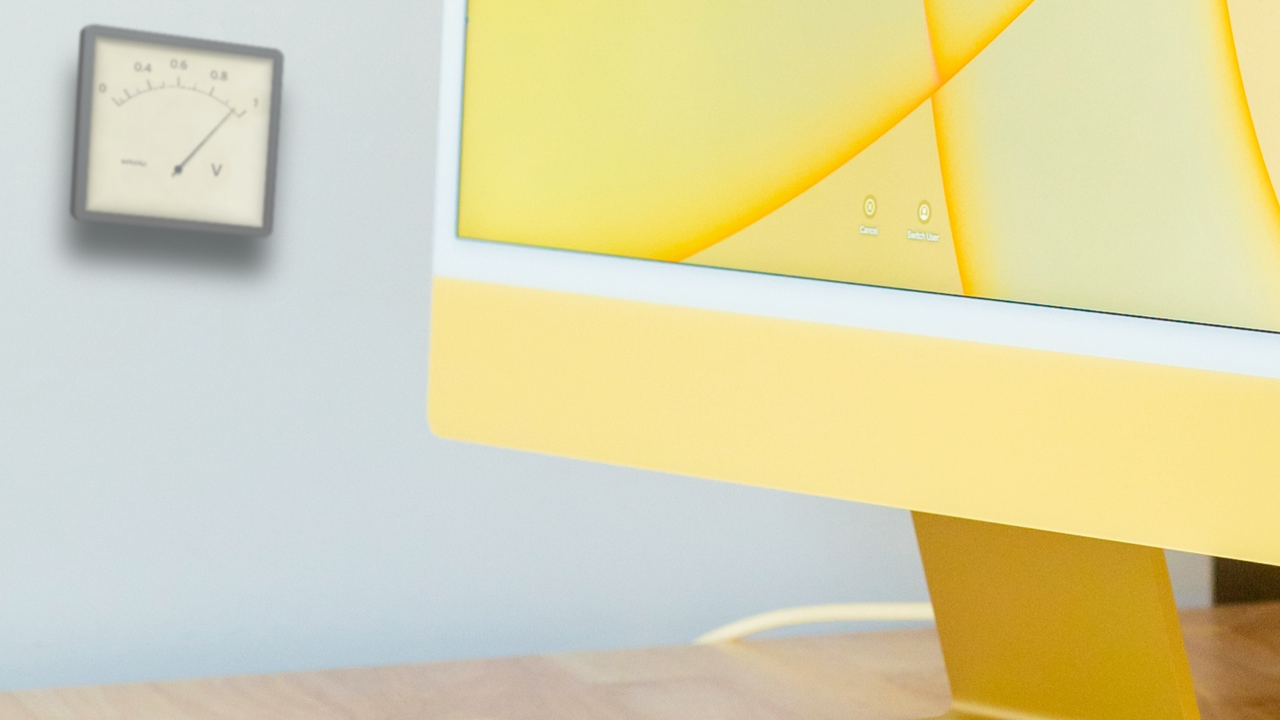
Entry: 0.95 V
